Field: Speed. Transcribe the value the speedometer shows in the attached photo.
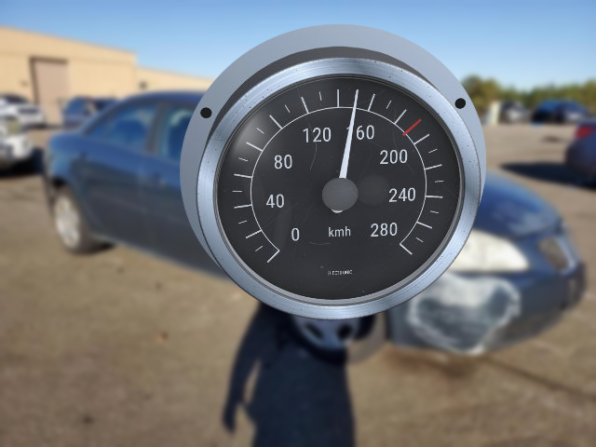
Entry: 150 km/h
